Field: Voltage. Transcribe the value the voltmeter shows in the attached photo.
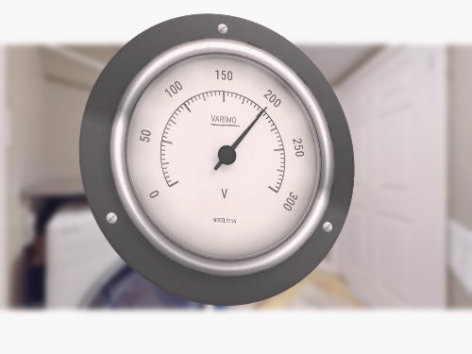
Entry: 200 V
